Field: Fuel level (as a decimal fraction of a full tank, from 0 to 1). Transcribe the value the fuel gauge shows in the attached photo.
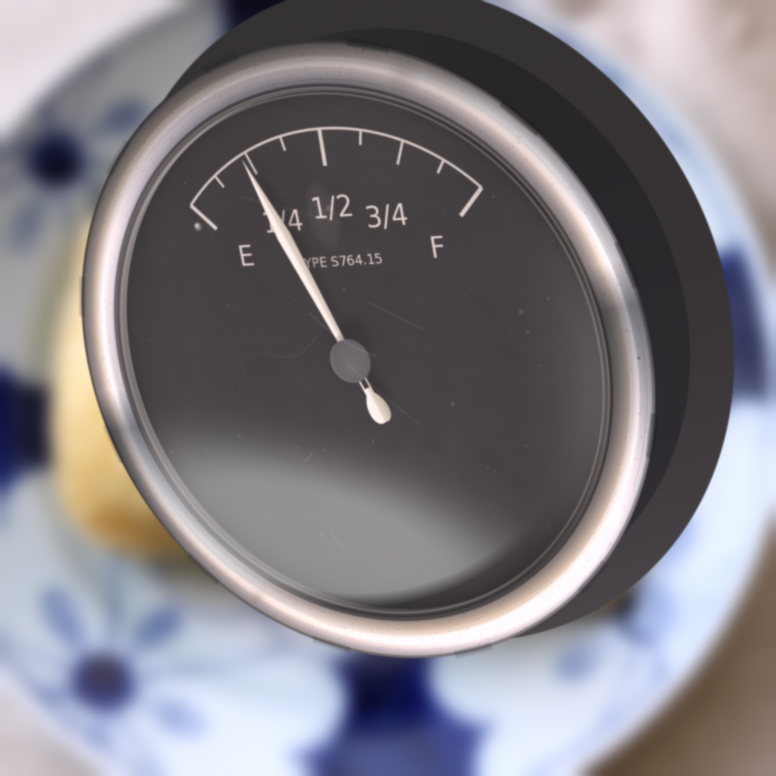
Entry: 0.25
